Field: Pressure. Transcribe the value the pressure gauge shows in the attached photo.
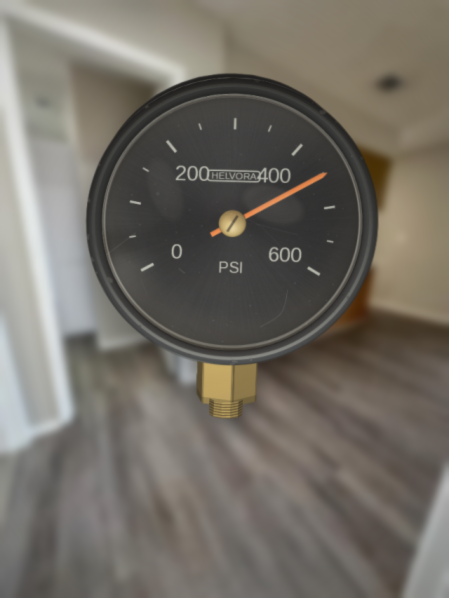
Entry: 450 psi
